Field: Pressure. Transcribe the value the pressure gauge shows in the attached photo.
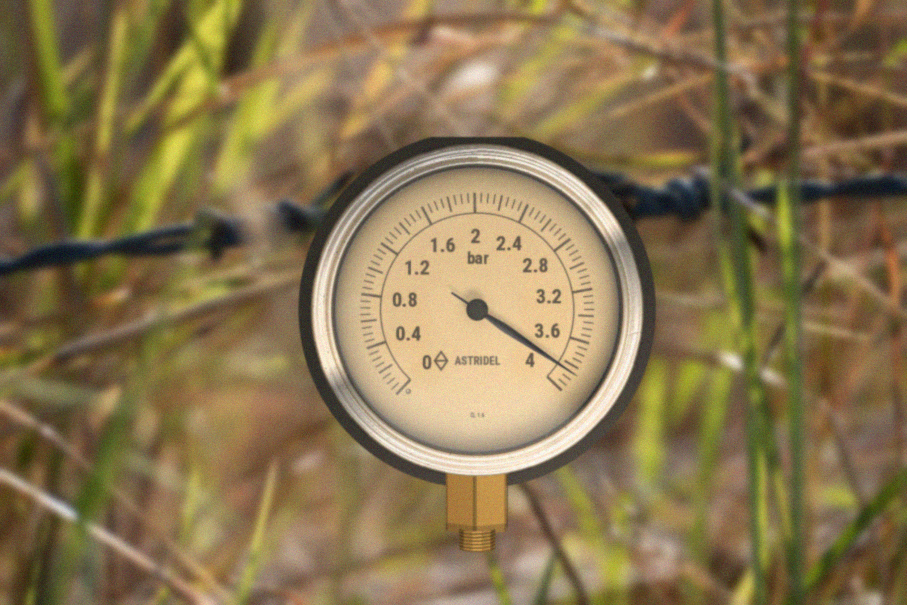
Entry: 3.85 bar
